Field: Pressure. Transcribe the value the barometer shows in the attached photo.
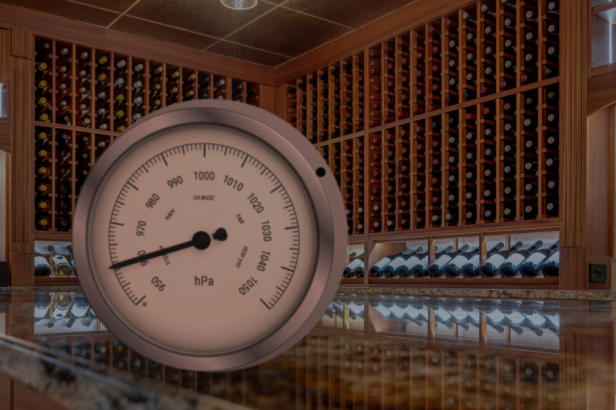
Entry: 960 hPa
